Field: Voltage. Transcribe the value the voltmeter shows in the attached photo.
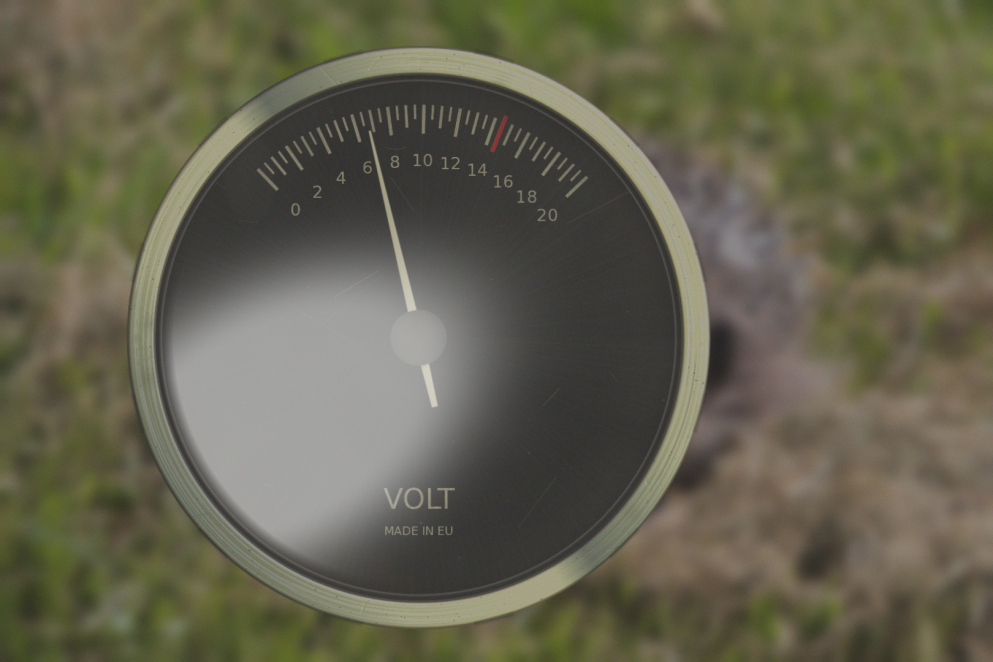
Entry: 6.75 V
